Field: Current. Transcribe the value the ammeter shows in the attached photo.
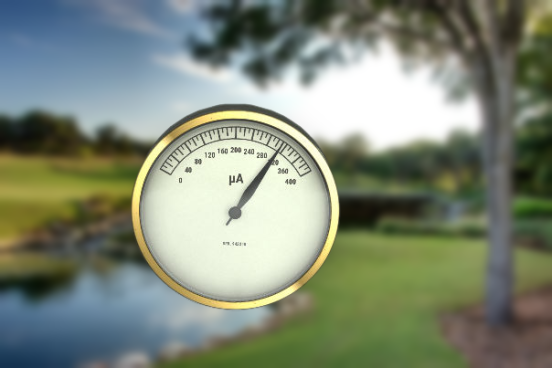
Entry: 310 µA
